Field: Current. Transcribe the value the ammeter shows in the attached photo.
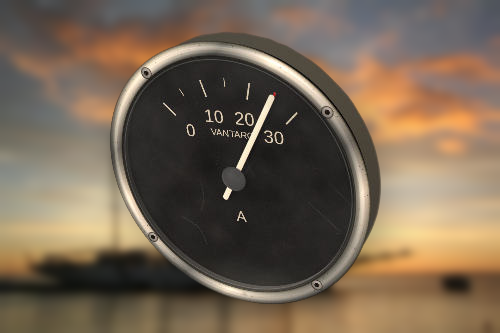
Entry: 25 A
